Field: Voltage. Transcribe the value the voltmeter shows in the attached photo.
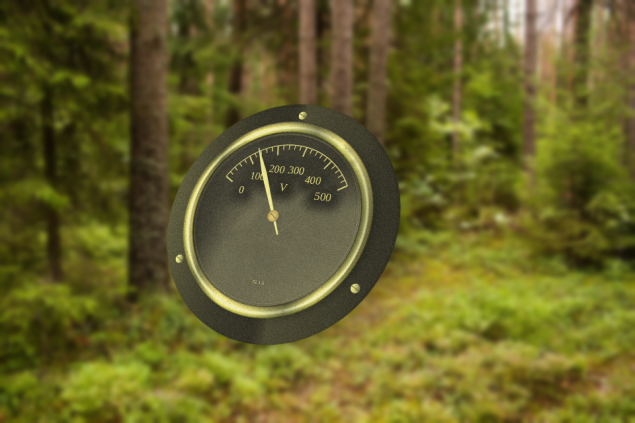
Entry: 140 V
